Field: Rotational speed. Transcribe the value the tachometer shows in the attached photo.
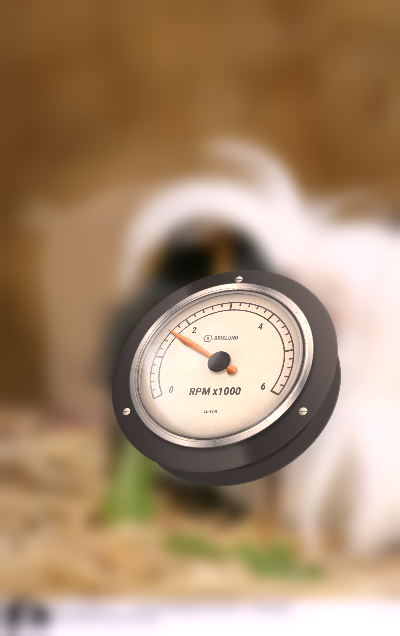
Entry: 1600 rpm
